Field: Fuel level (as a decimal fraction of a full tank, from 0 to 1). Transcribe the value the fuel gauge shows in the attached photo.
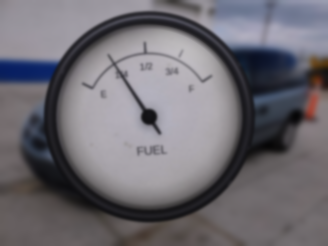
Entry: 0.25
